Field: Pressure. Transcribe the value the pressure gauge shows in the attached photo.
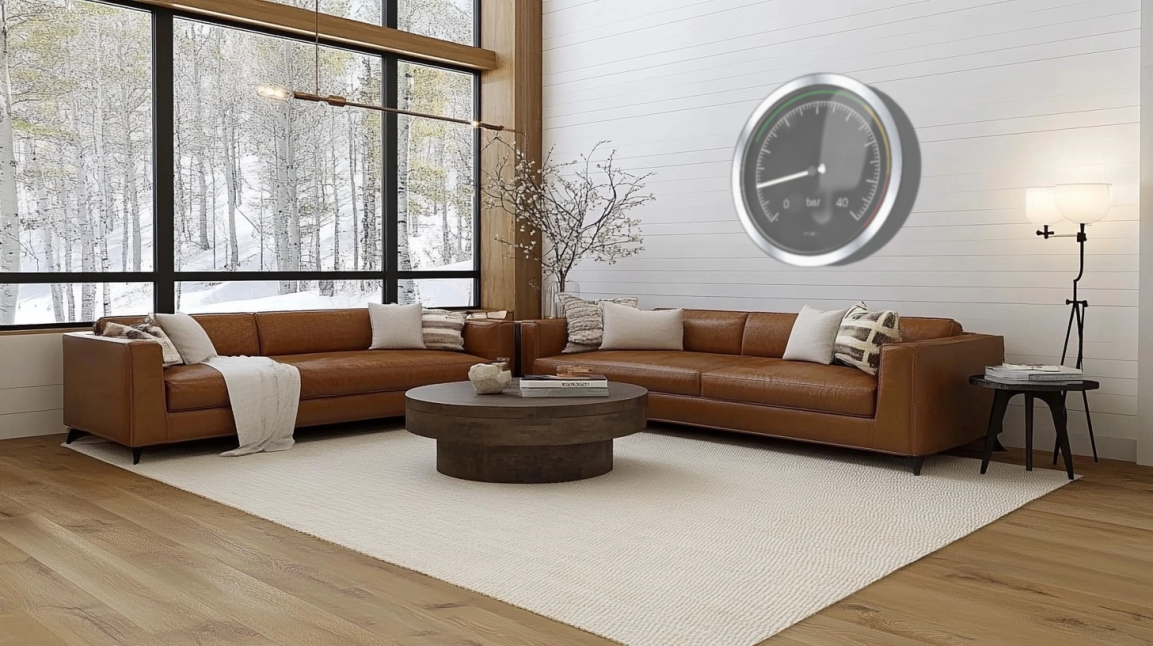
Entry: 5 bar
